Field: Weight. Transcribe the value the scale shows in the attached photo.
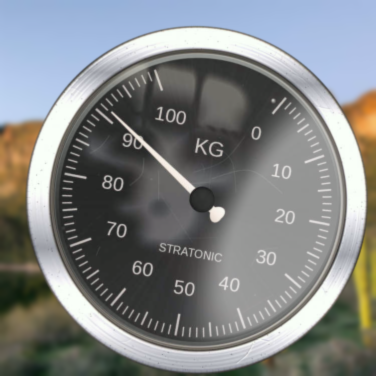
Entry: 91 kg
